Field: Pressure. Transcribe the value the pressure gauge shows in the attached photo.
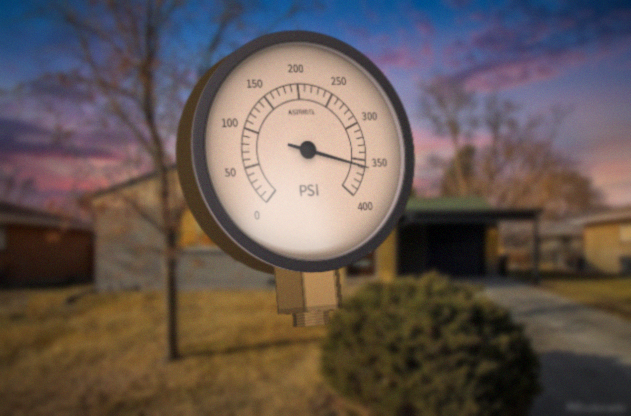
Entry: 360 psi
